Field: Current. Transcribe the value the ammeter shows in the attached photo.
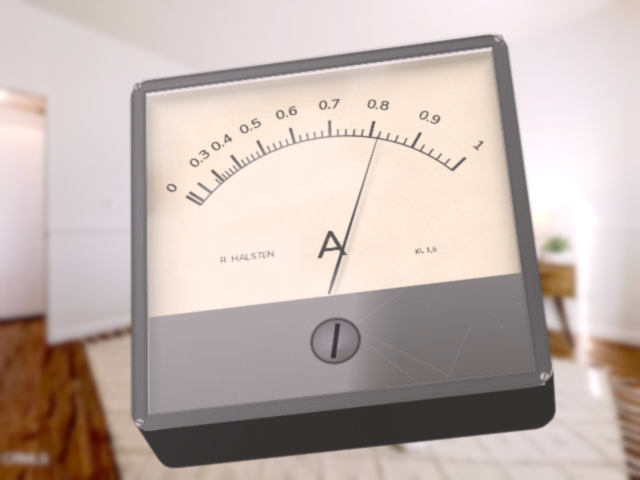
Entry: 0.82 A
